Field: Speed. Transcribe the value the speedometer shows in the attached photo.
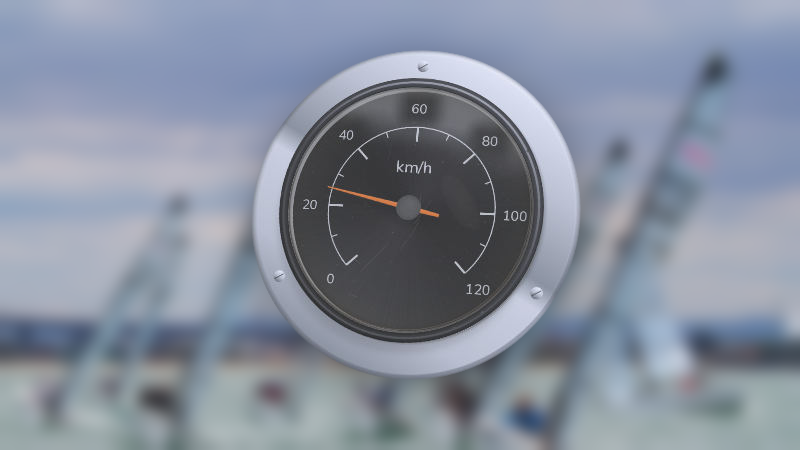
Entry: 25 km/h
